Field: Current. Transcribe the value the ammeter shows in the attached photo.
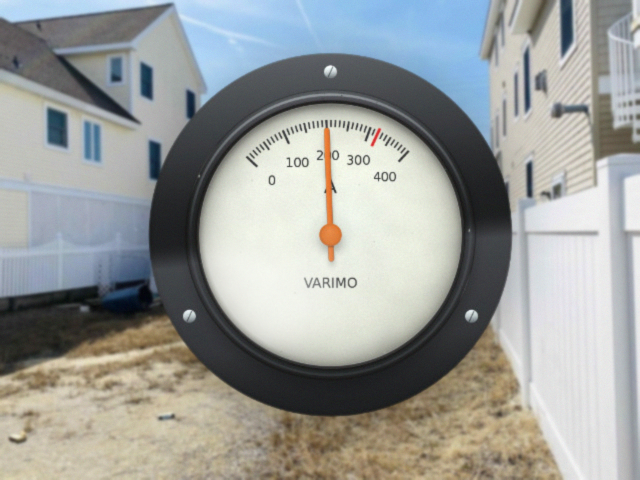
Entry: 200 A
